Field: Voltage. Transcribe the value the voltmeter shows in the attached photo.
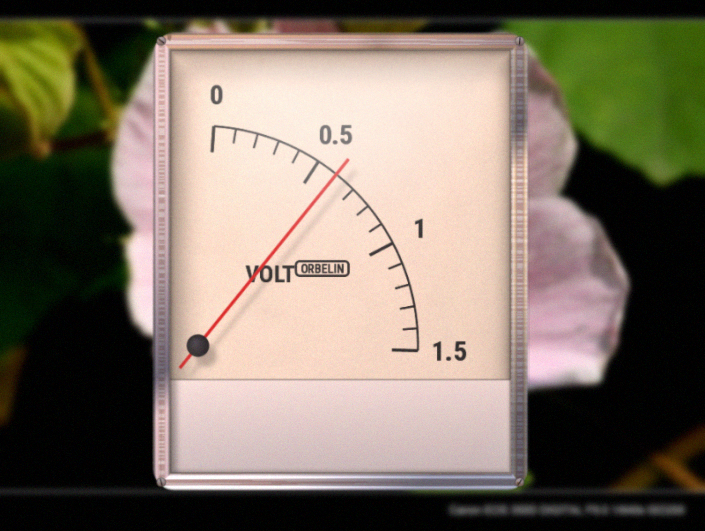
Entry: 0.6 V
